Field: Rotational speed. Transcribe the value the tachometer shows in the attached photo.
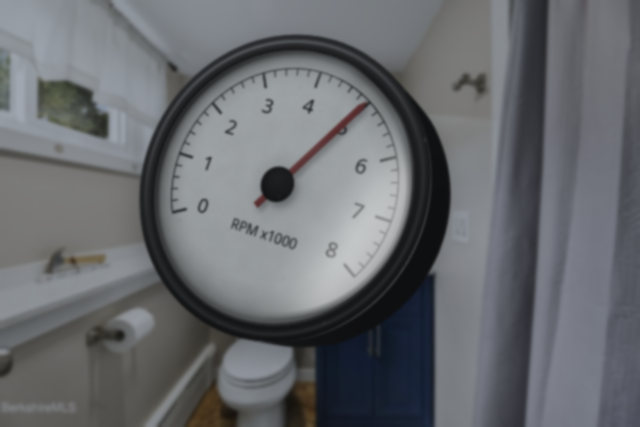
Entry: 5000 rpm
